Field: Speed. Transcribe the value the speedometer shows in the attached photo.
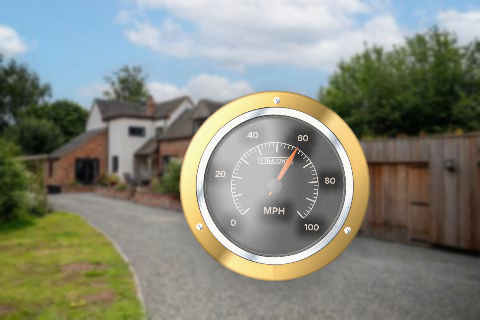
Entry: 60 mph
